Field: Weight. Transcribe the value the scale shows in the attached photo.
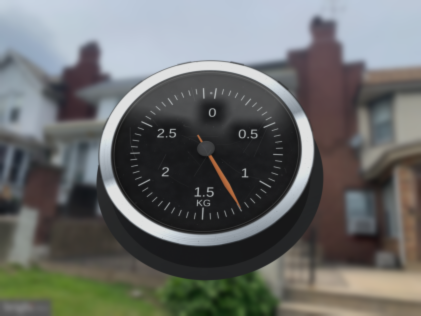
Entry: 1.25 kg
